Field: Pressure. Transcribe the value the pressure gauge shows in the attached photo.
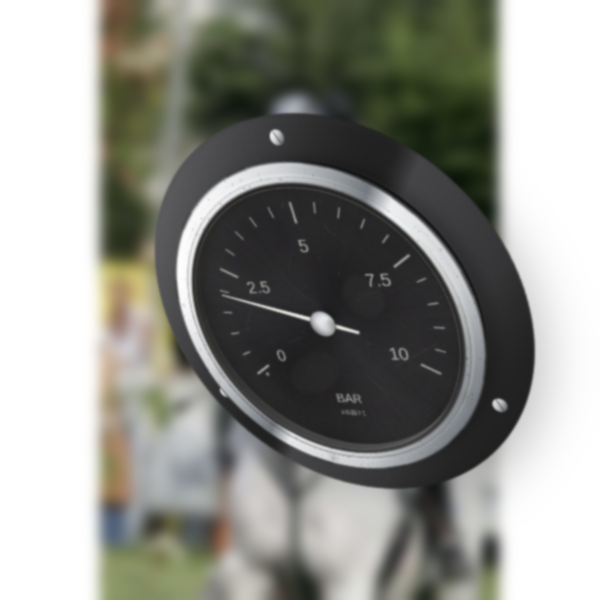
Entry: 2 bar
